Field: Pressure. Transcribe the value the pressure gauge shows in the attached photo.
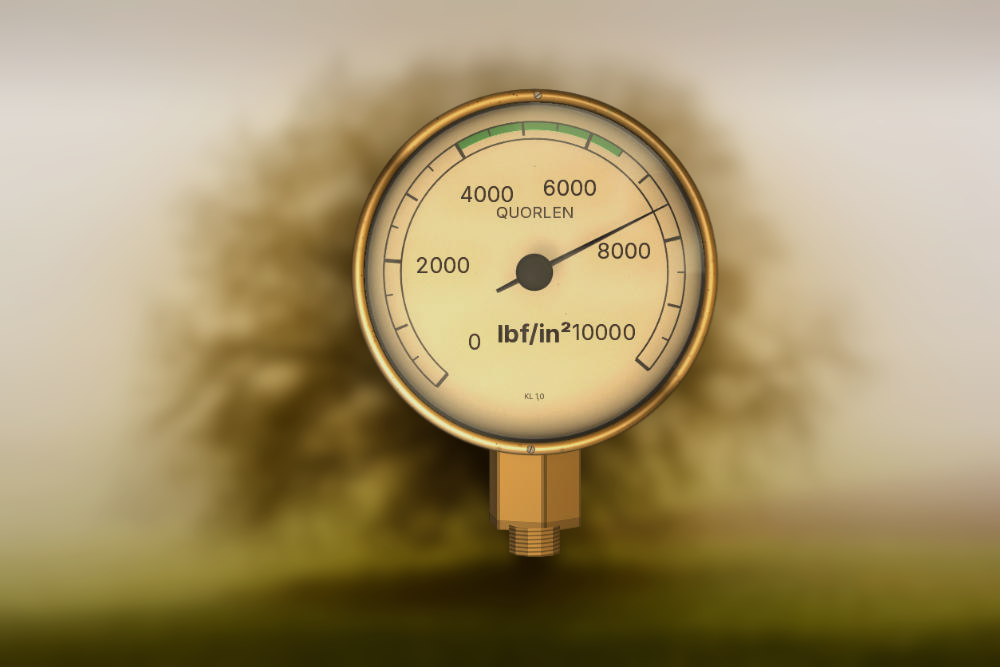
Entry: 7500 psi
